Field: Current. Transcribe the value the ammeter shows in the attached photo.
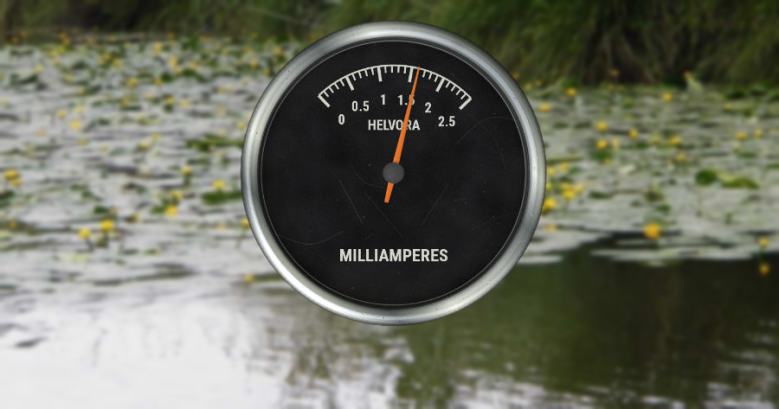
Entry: 1.6 mA
